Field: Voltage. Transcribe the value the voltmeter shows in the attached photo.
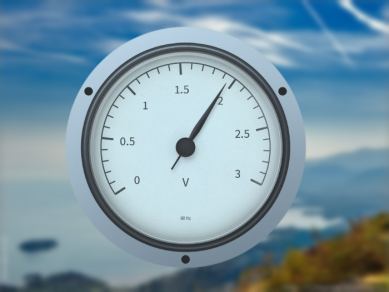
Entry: 1.95 V
